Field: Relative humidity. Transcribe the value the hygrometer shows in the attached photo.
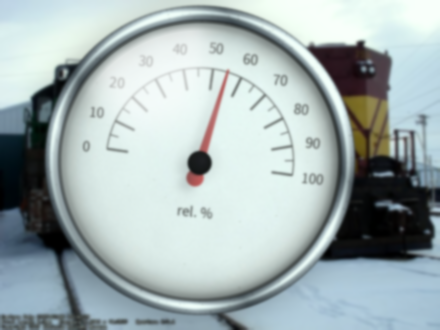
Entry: 55 %
